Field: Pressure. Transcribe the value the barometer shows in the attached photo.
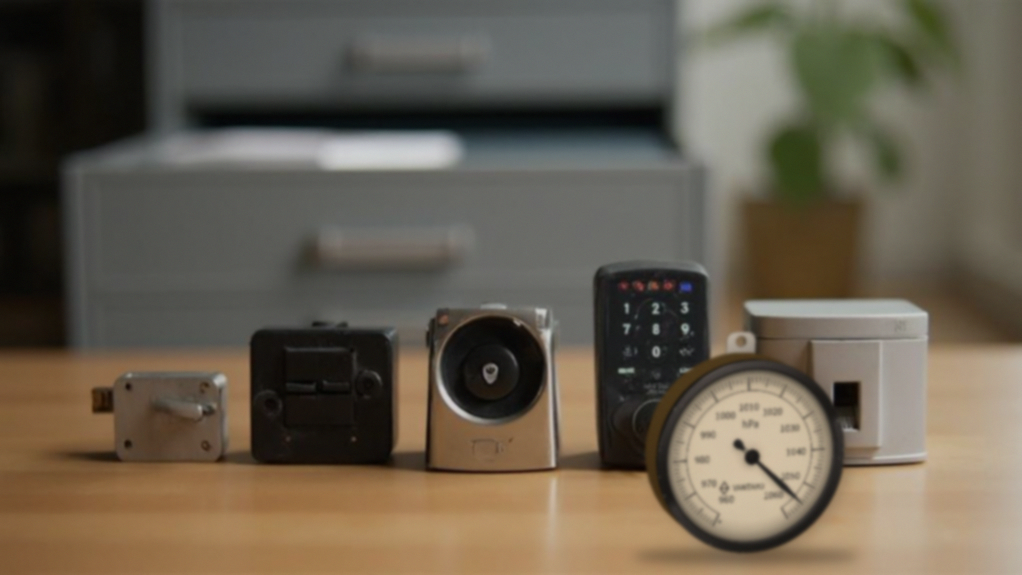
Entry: 1055 hPa
